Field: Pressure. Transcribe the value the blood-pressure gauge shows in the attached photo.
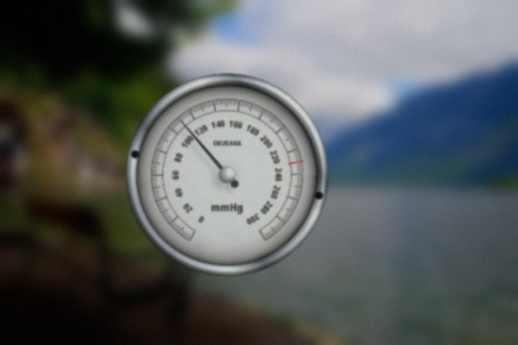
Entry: 110 mmHg
